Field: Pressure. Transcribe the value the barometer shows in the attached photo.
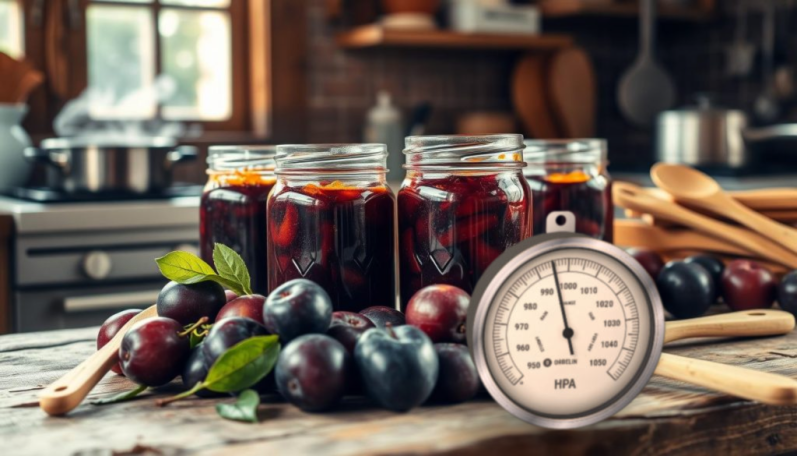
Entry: 995 hPa
